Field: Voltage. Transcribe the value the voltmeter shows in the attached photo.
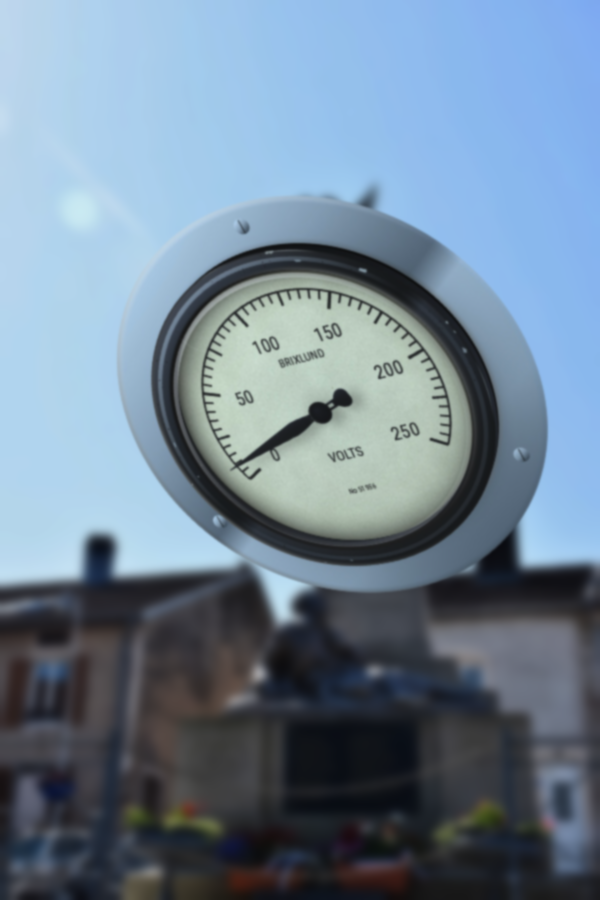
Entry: 10 V
